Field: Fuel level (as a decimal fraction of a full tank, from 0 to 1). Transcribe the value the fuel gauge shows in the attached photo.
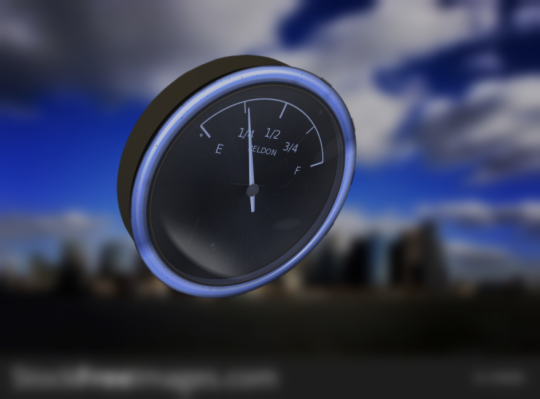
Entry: 0.25
